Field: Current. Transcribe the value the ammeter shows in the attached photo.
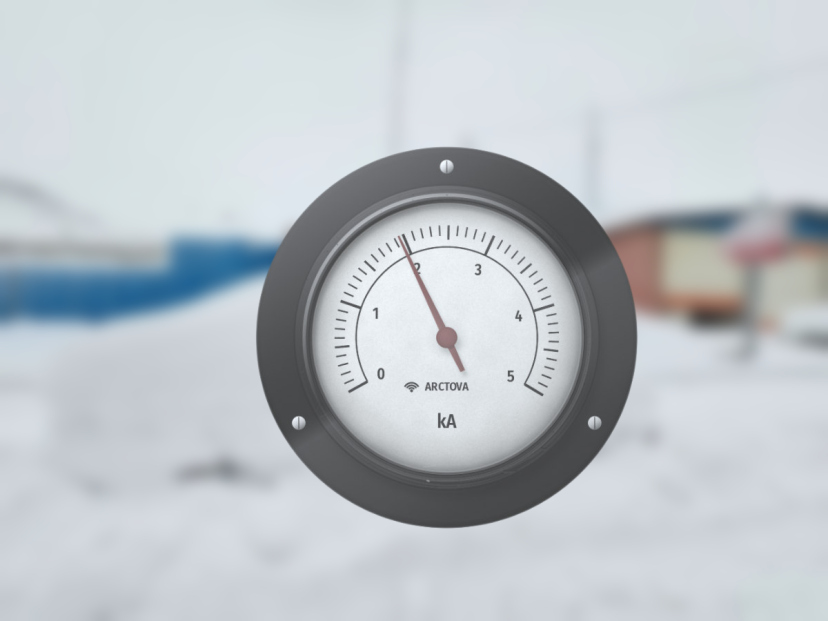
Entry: 1.95 kA
